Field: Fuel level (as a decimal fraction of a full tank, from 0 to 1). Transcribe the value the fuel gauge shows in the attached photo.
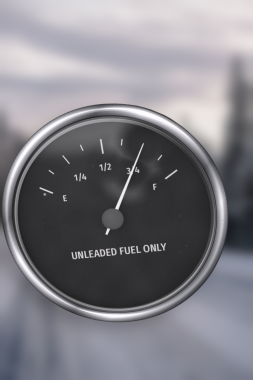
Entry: 0.75
